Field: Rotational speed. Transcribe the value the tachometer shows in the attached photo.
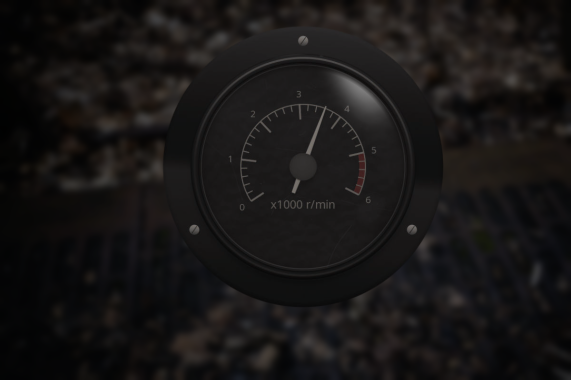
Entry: 3600 rpm
